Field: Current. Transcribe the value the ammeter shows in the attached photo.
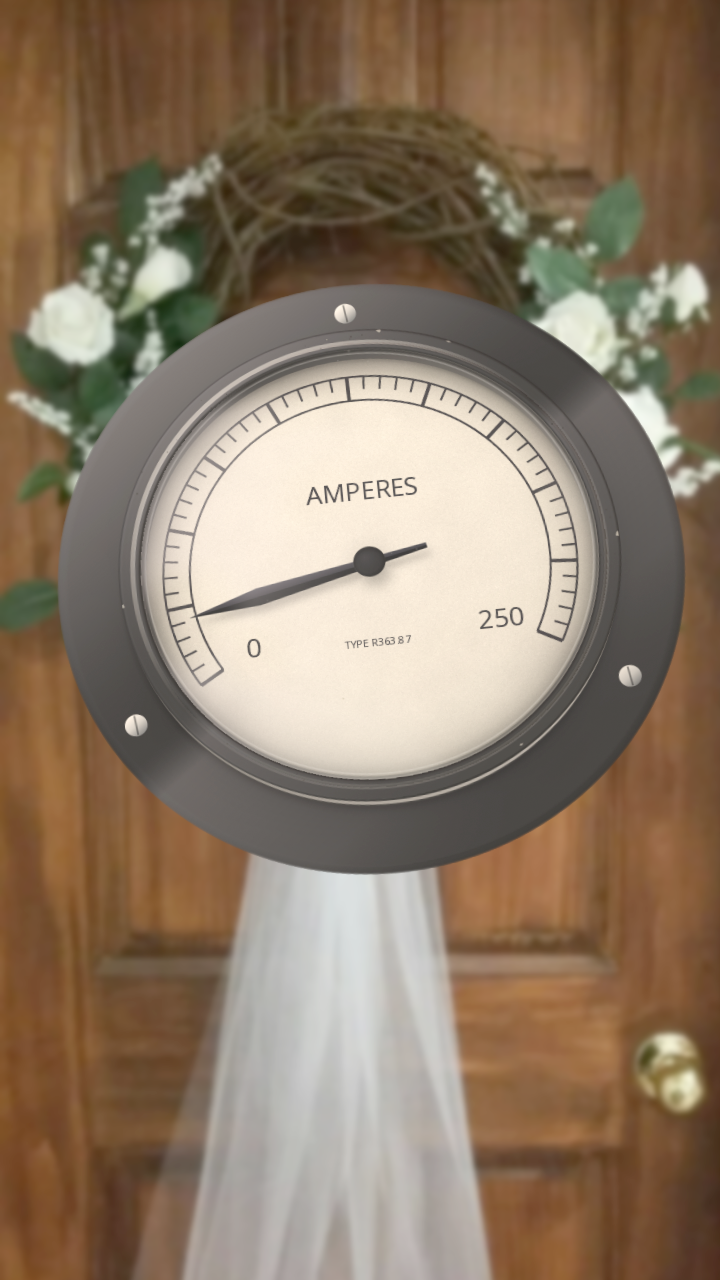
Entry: 20 A
